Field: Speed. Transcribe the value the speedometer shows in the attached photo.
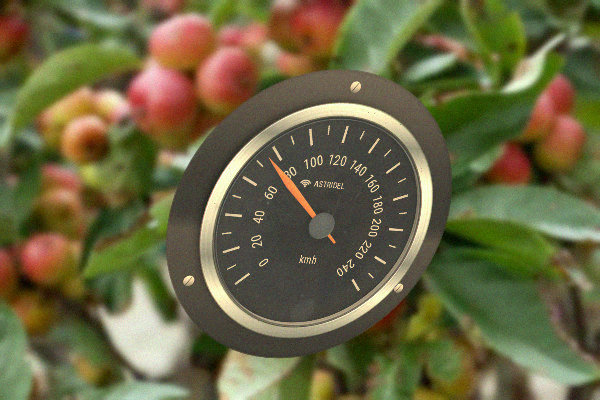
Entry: 75 km/h
